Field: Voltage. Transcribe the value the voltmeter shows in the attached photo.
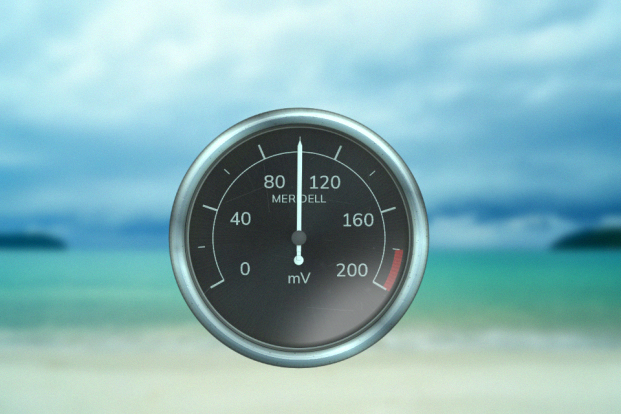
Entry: 100 mV
